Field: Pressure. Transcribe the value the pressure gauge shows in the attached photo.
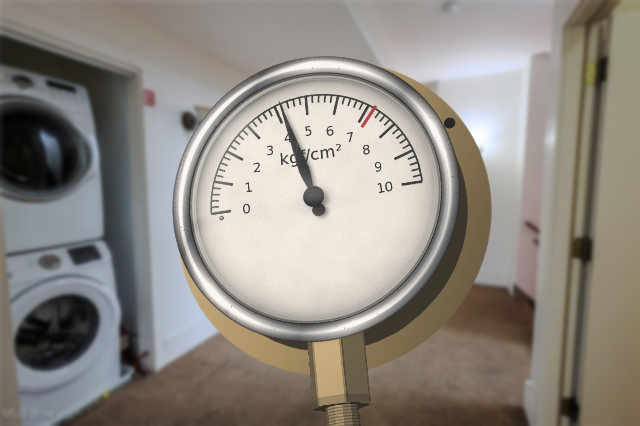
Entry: 4.2 kg/cm²
